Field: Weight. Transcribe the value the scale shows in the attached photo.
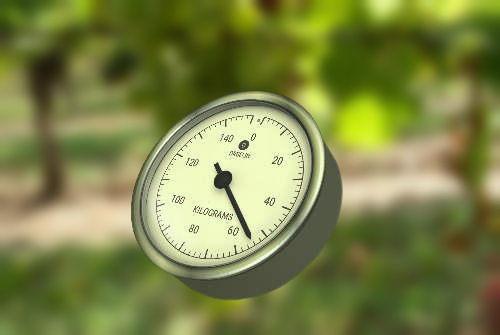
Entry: 54 kg
